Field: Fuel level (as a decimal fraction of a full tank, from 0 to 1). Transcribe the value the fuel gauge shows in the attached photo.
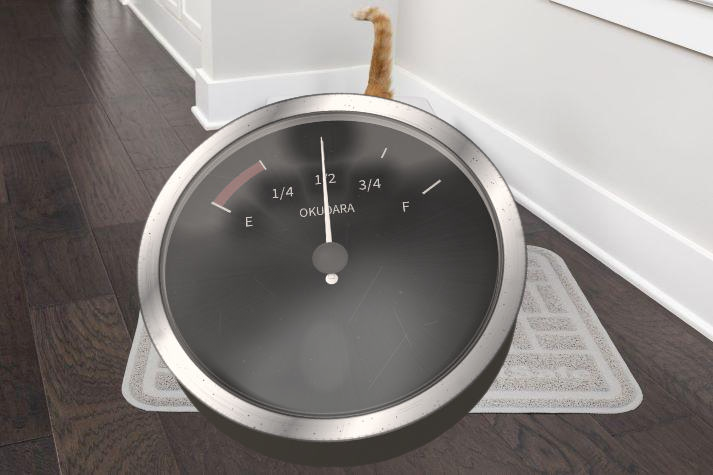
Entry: 0.5
